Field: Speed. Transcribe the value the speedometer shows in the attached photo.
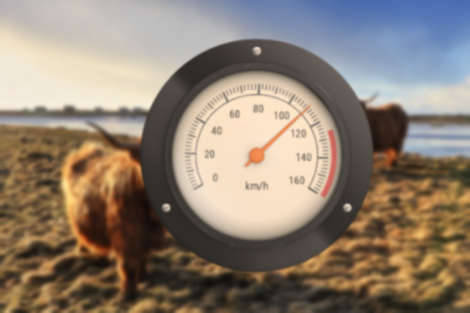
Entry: 110 km/h
